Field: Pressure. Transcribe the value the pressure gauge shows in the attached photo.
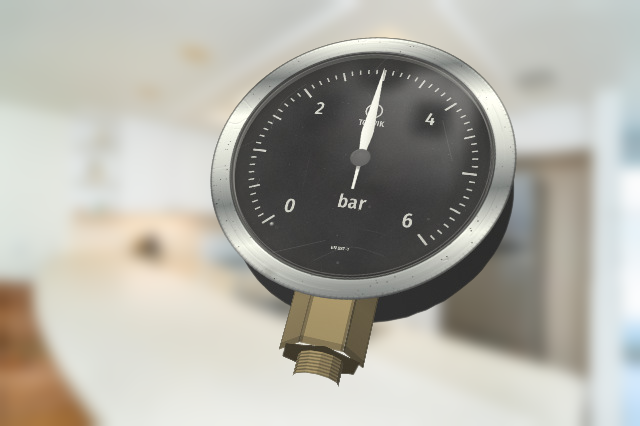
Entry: 3 bar
